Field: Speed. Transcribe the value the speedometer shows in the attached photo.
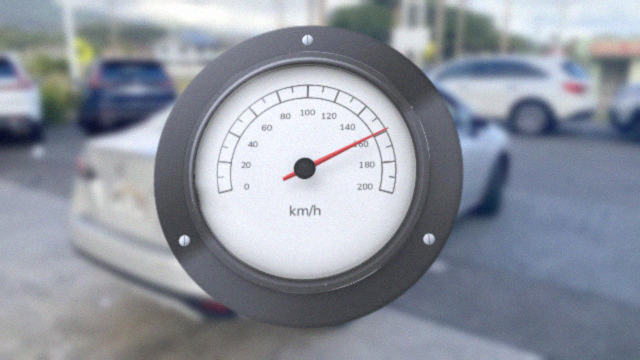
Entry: 160 km/h
